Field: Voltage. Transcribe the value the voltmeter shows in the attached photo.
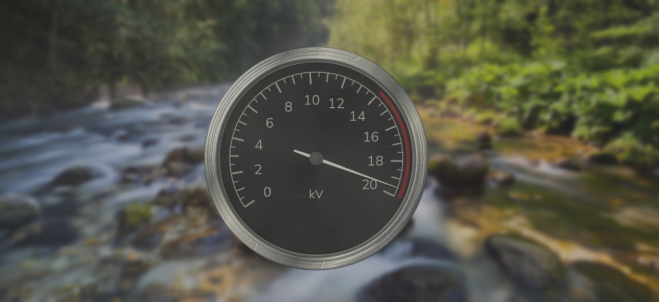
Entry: 19.5 kV
